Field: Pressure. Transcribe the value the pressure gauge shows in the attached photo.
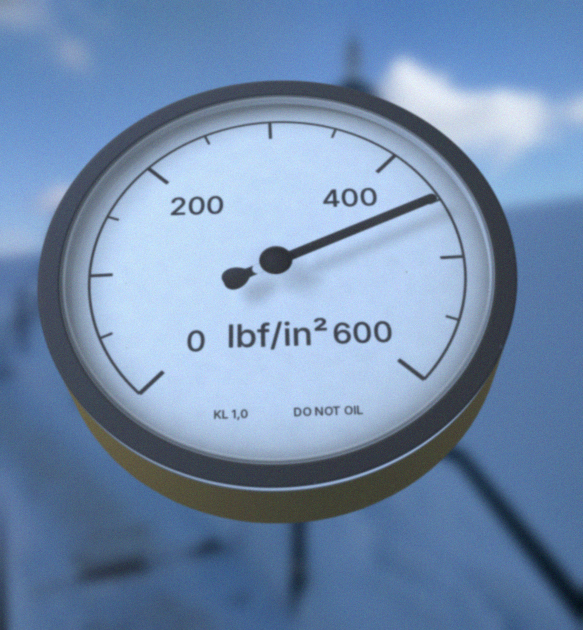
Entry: 450 psi
